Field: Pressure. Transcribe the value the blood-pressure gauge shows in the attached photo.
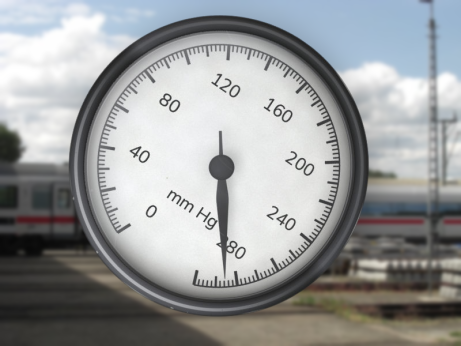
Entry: 286 mmHg
